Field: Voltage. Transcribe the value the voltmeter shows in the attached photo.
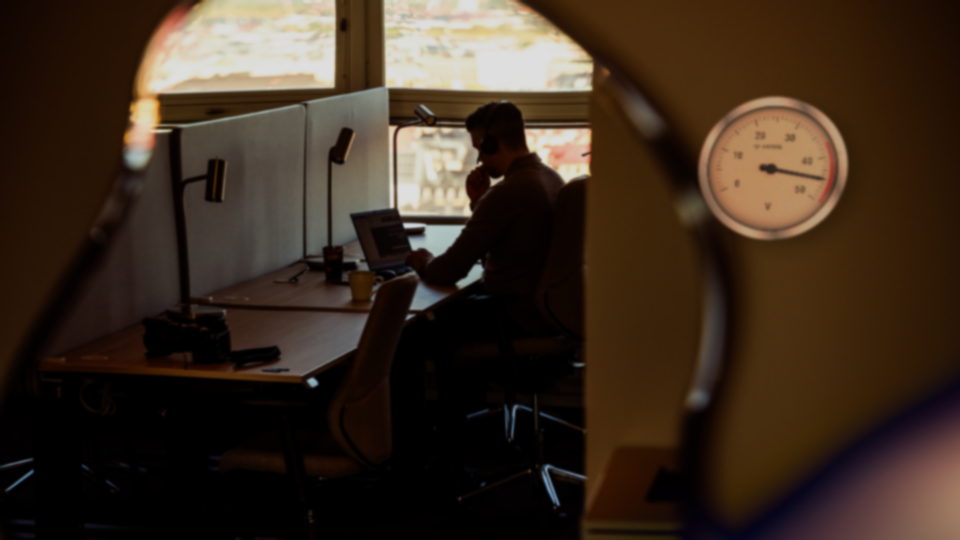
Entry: 45 V
